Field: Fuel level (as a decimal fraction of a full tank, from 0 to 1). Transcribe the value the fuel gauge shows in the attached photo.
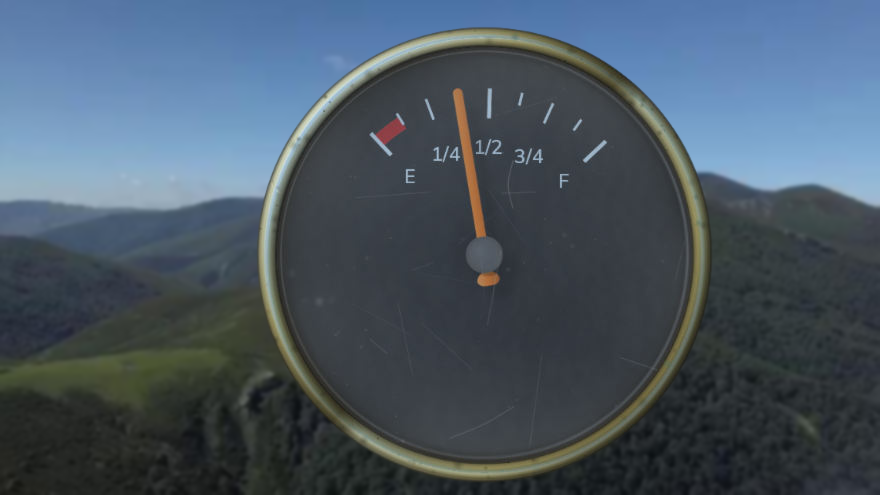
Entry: 0.375
